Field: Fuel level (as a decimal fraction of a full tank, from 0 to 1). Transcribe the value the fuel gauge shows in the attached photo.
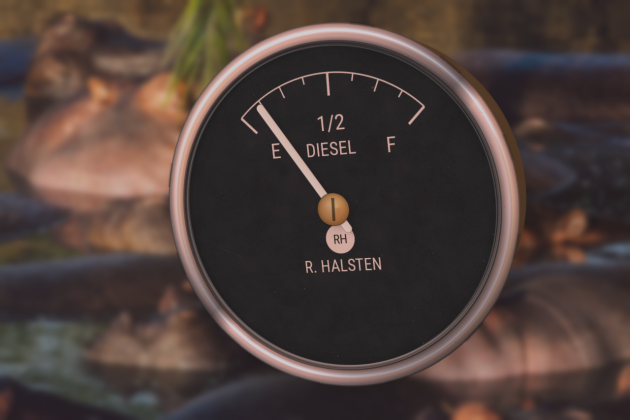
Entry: 0.125
